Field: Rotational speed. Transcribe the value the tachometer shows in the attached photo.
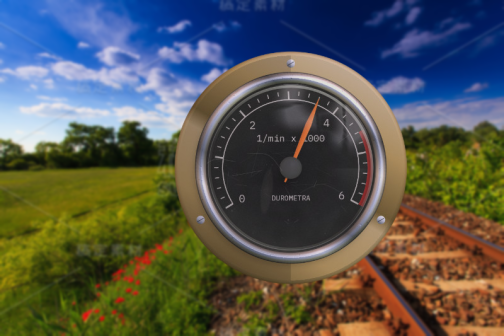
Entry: 3600 rpm
